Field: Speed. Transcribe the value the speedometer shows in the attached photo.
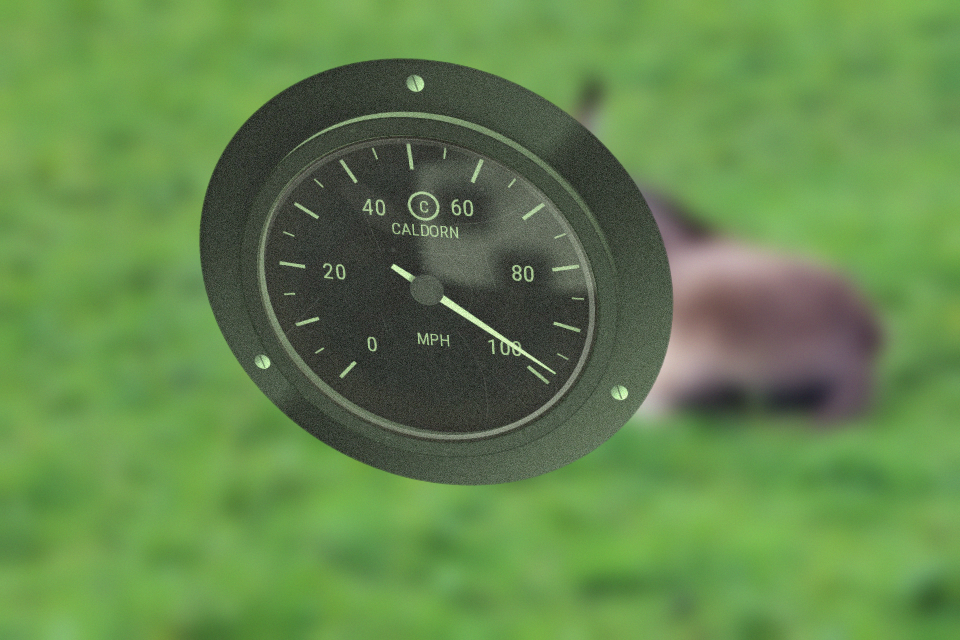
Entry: 97.5 mph
